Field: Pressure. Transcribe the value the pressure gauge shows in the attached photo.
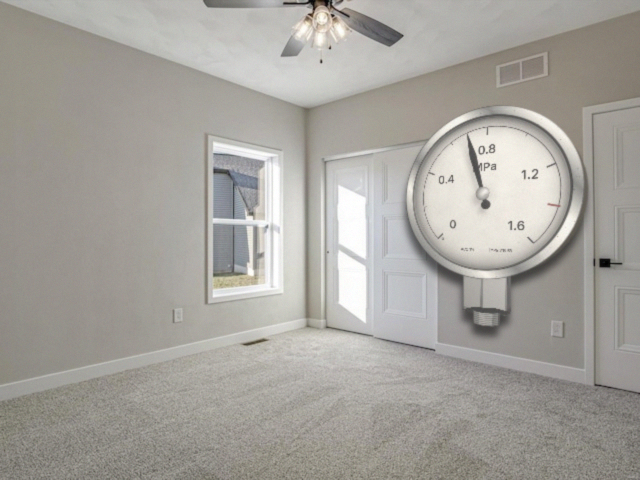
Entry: 0.7 MPa
